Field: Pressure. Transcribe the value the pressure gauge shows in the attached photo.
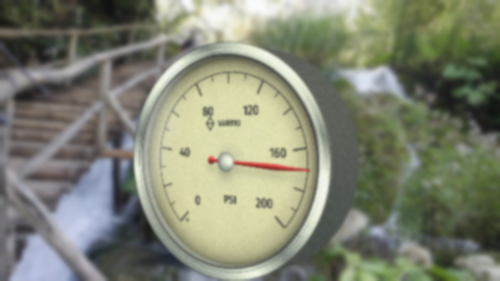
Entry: 170 psi
